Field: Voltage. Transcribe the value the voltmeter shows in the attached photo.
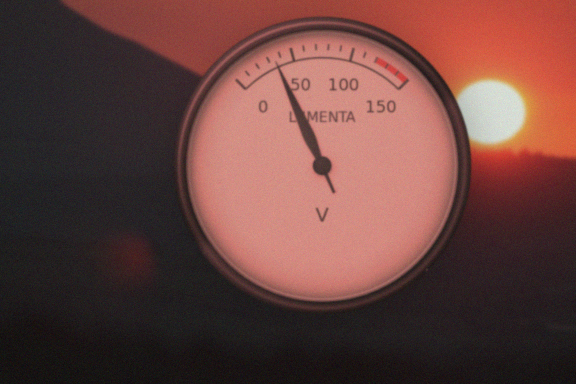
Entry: 35 V
